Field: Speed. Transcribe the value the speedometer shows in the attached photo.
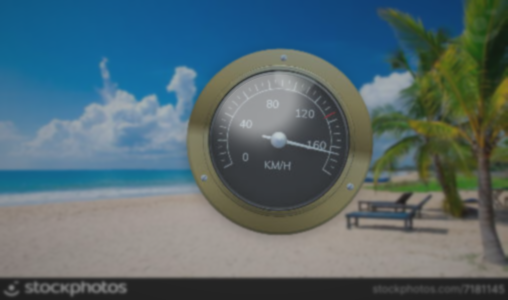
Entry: 165 km/h
